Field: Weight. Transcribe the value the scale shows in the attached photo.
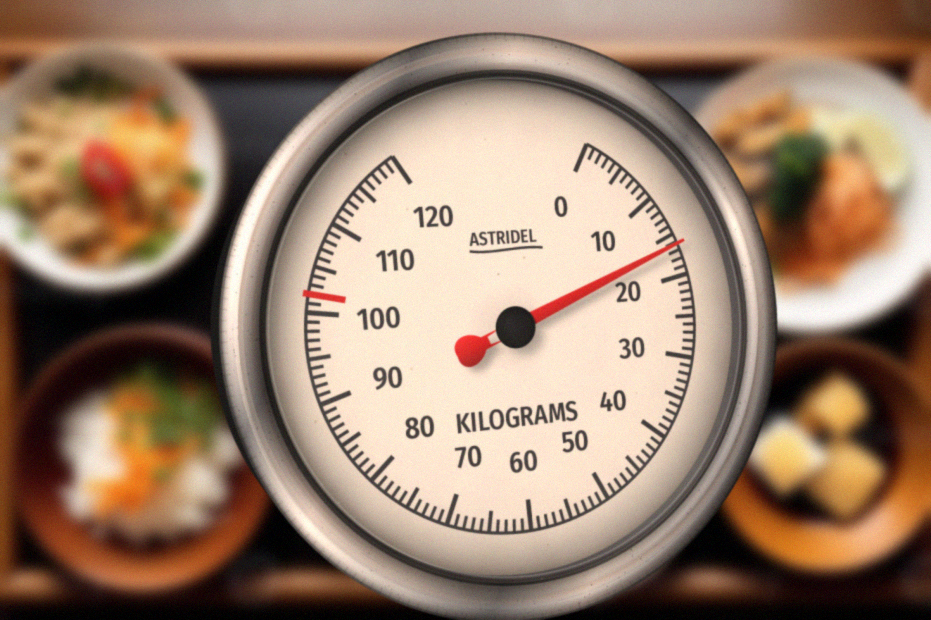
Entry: 16 kg
